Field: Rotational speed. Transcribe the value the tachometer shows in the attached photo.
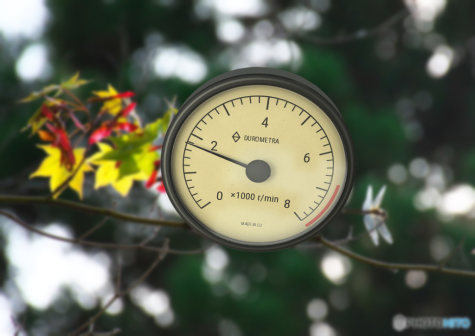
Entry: 1800 rpm
